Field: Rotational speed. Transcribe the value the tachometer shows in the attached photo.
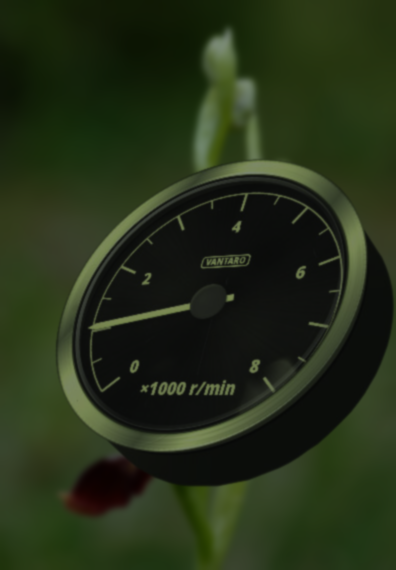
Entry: 1000 rpm
